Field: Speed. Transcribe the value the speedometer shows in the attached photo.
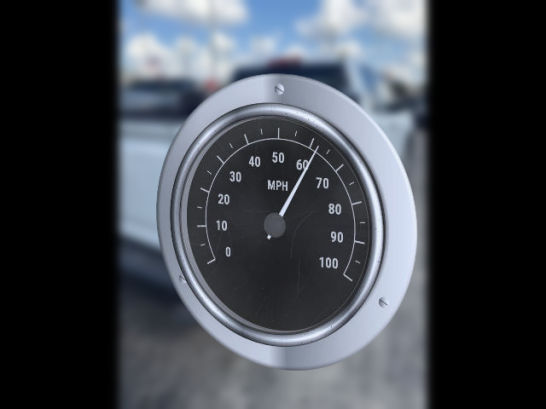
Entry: 62.5 mph
